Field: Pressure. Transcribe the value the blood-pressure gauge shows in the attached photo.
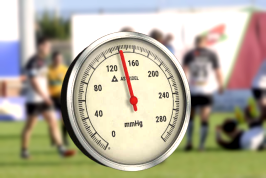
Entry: 140 mmHg
